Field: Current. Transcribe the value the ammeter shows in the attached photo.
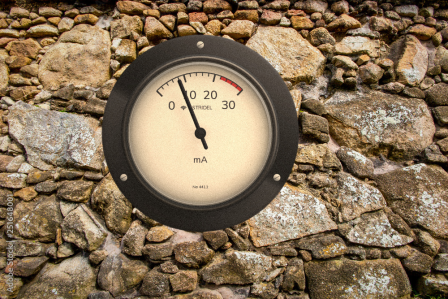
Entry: 8 mA
